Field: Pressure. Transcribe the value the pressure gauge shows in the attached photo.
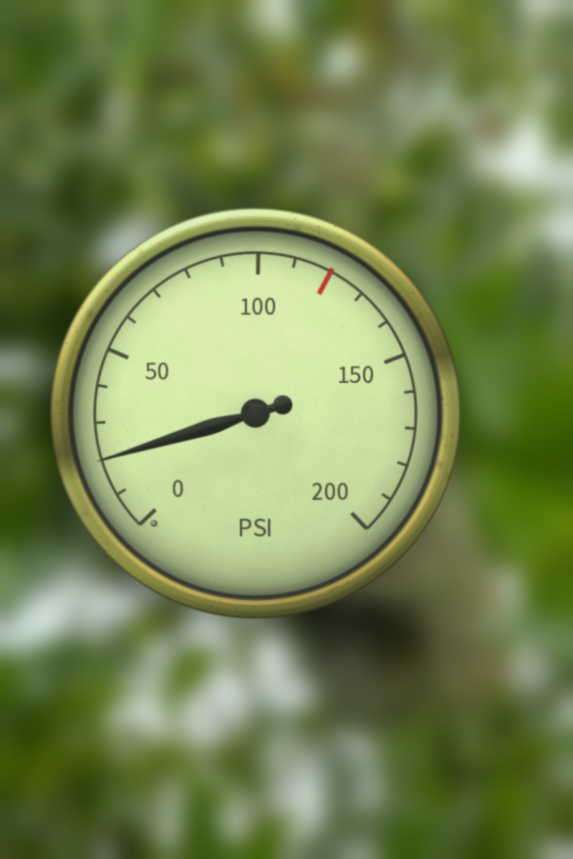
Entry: 20 psi
